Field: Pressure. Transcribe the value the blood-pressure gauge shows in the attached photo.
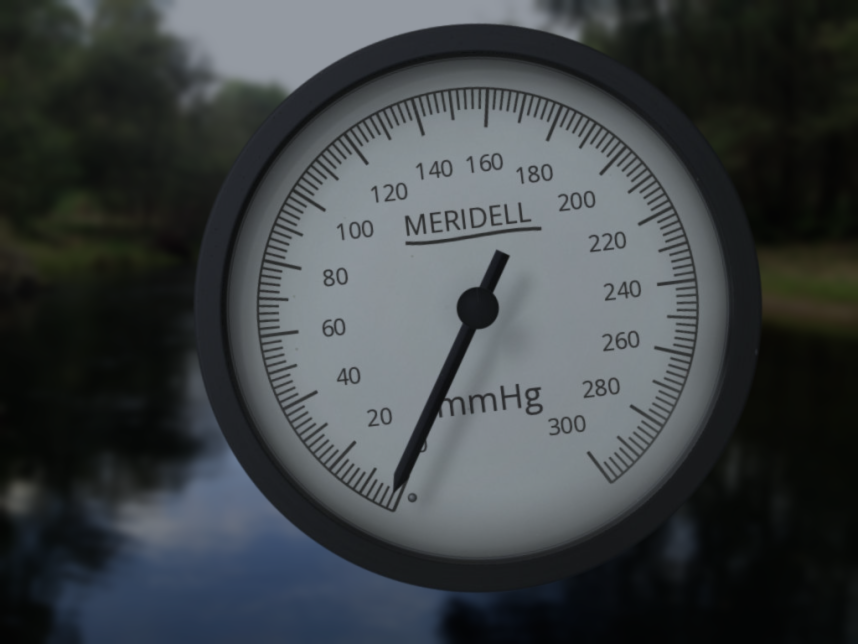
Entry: 2 mmHg
